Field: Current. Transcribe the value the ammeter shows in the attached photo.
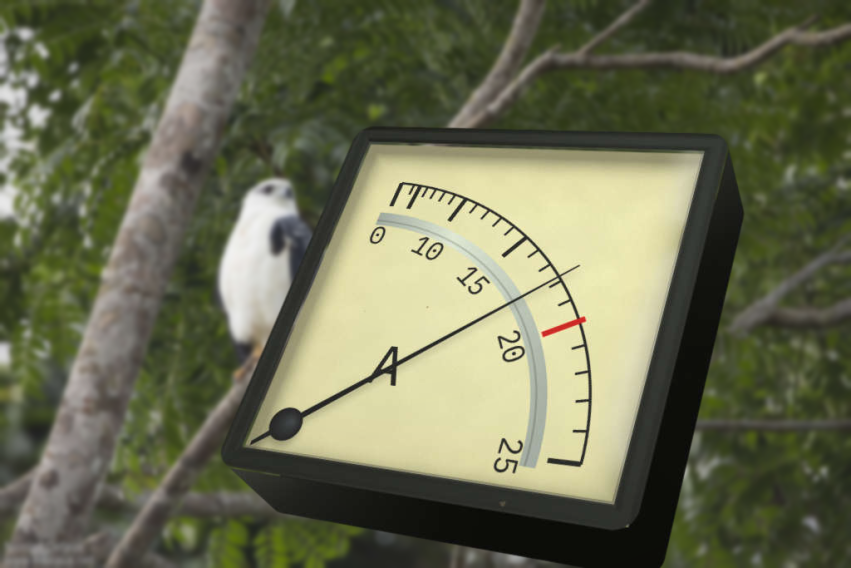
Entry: 18 A
